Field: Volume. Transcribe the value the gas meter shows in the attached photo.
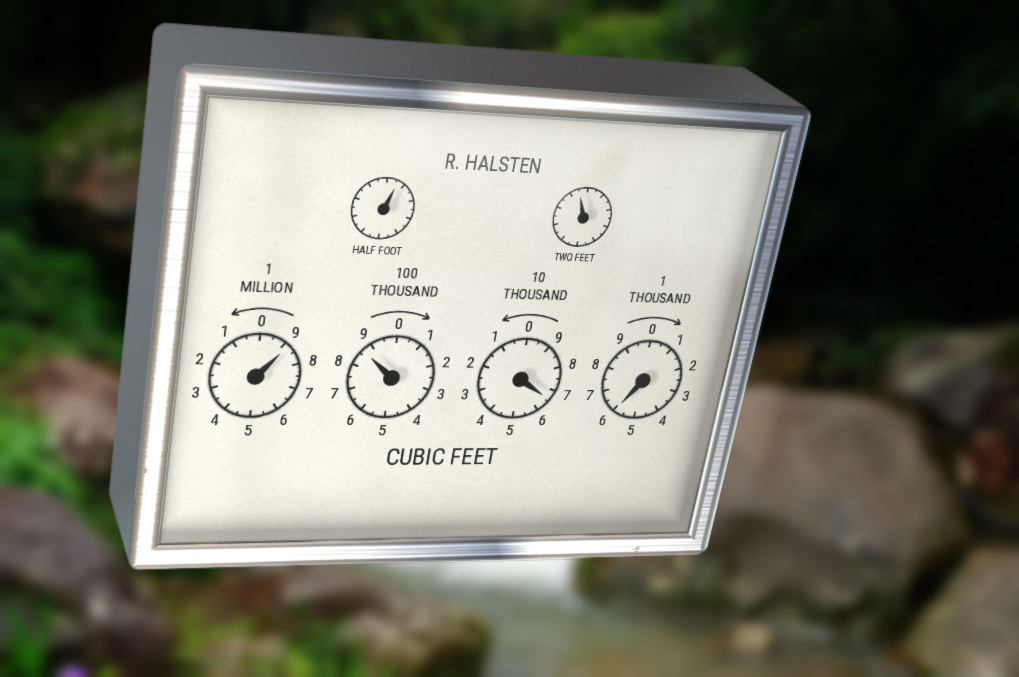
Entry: 886600 ft³
